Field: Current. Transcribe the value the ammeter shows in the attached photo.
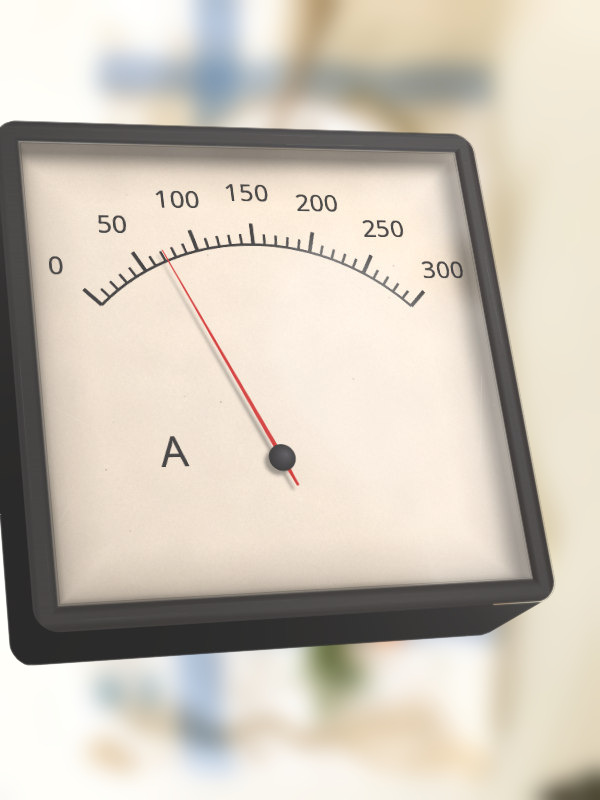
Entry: 70 A
